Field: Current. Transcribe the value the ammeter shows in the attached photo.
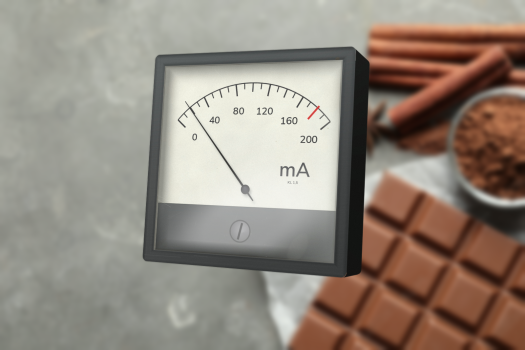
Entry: 20 mA
